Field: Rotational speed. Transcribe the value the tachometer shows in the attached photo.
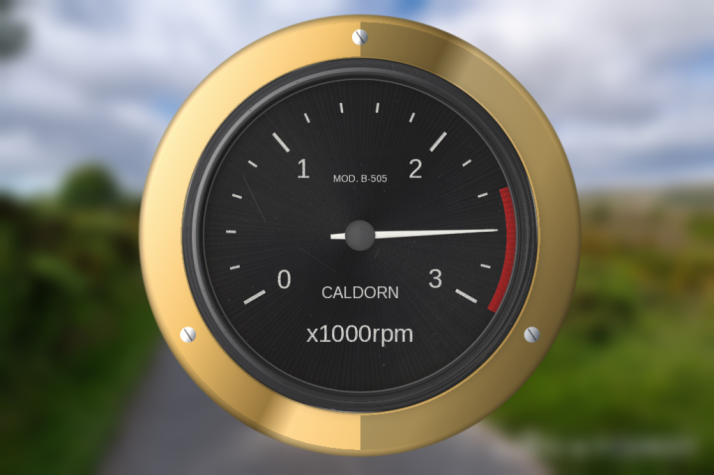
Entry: 2600 rpm
